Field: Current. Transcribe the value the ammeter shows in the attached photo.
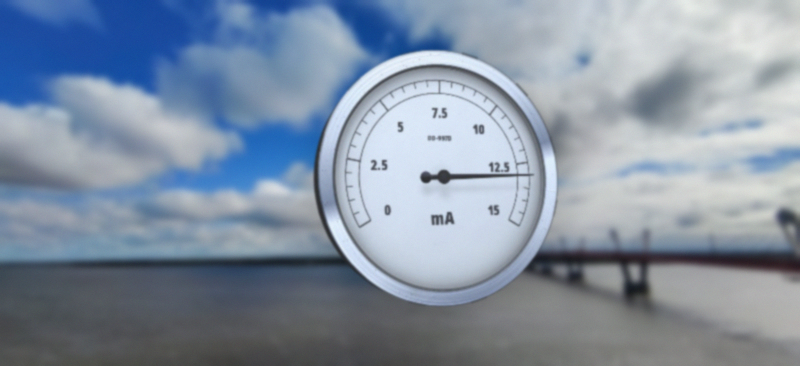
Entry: 13 mA
